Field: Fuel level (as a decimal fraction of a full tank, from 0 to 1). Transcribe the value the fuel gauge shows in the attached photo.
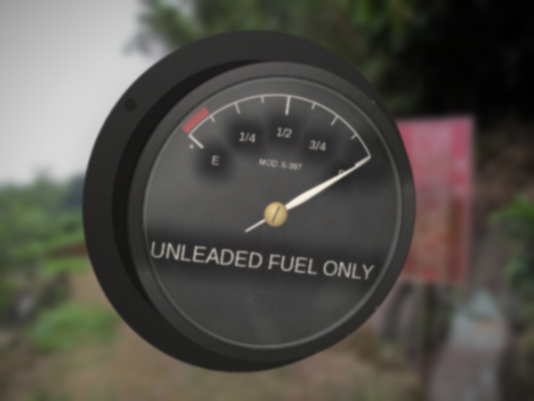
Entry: 1
